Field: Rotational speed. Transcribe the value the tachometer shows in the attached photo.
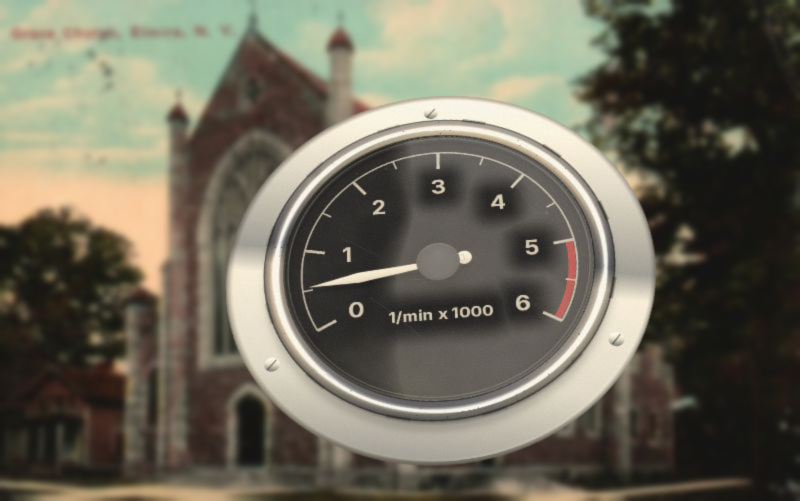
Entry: 500 rpm
